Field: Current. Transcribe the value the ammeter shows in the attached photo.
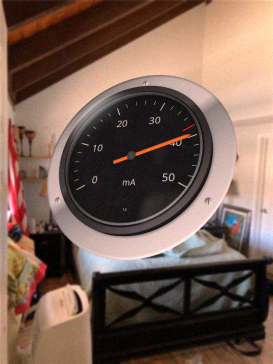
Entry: 40 mA
